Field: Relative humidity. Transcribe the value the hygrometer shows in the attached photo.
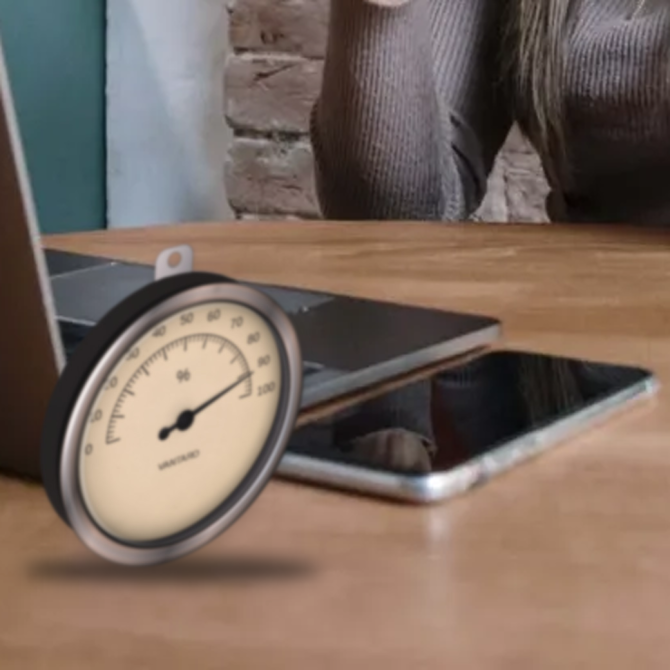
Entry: 90 %
